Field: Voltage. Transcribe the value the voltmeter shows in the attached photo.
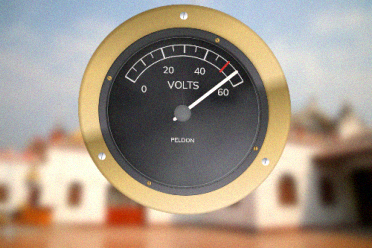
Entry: 55 V
